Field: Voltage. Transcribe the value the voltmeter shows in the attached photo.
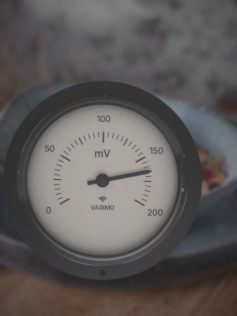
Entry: 165 mV
